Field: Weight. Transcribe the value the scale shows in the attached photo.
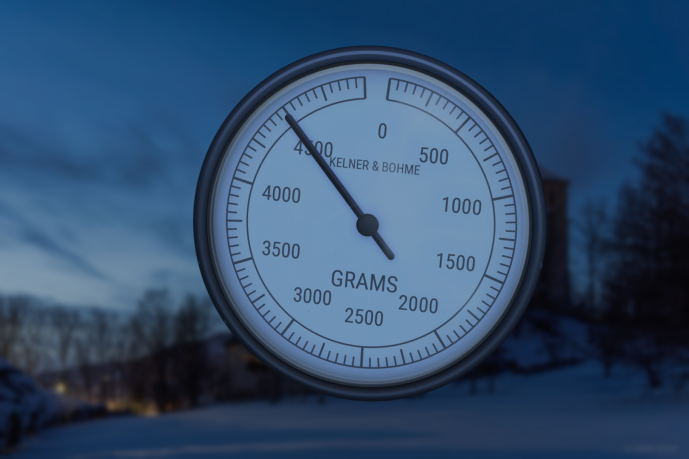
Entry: 4500 g
